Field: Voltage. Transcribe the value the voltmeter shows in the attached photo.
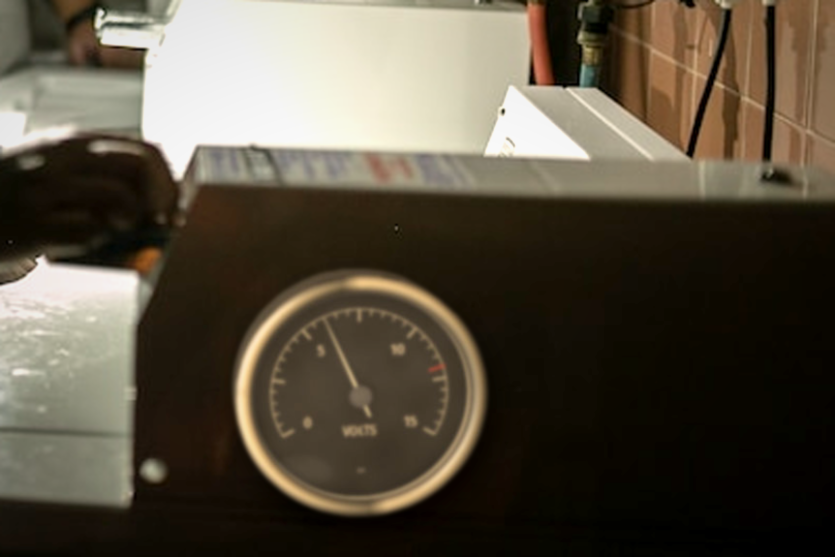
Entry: 6 V
